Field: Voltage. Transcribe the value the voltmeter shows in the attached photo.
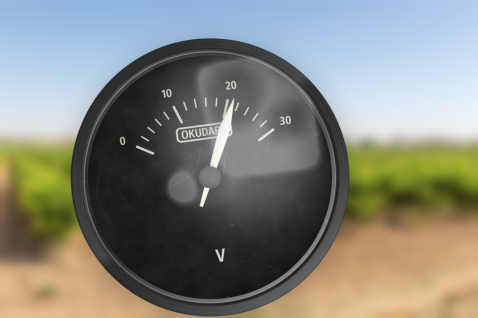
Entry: 21 V
